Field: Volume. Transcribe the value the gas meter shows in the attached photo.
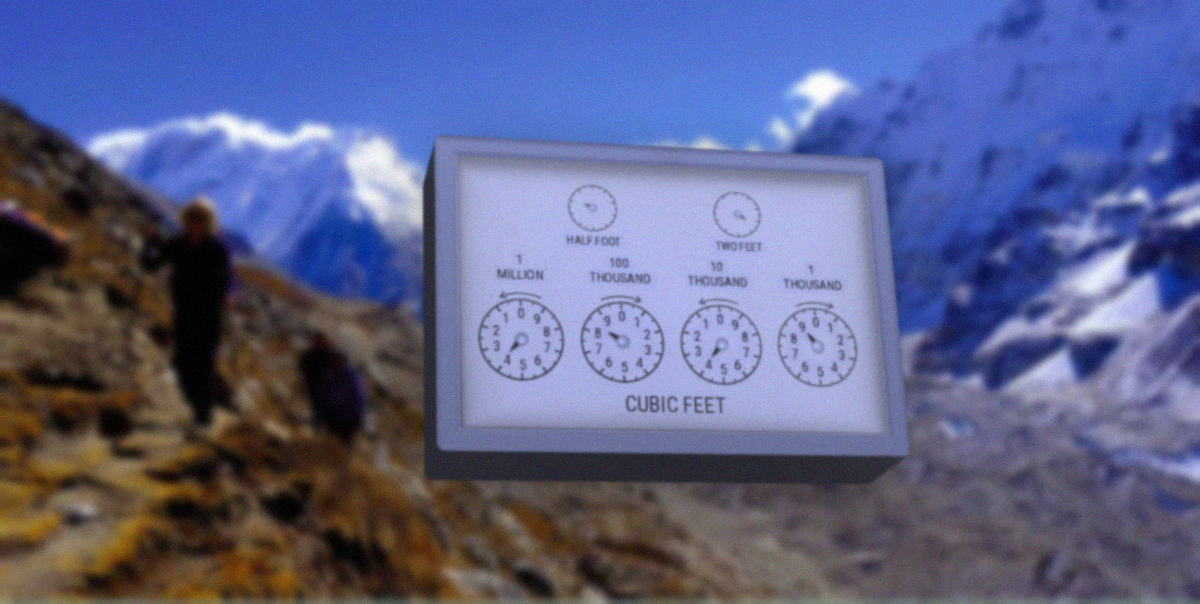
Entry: 383900 ft³
